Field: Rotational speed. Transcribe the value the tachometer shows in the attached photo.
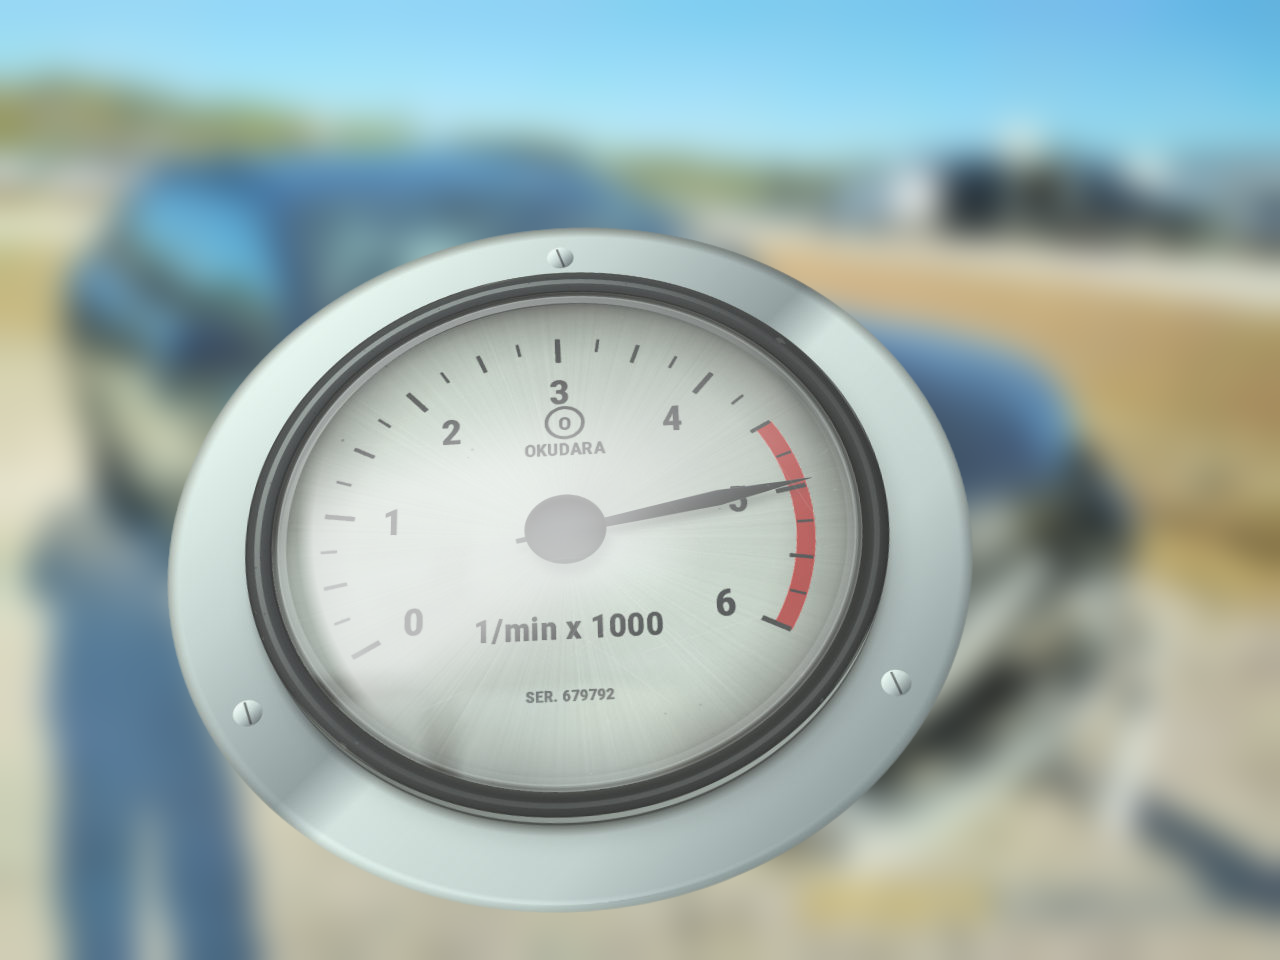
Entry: 5000 rpm
